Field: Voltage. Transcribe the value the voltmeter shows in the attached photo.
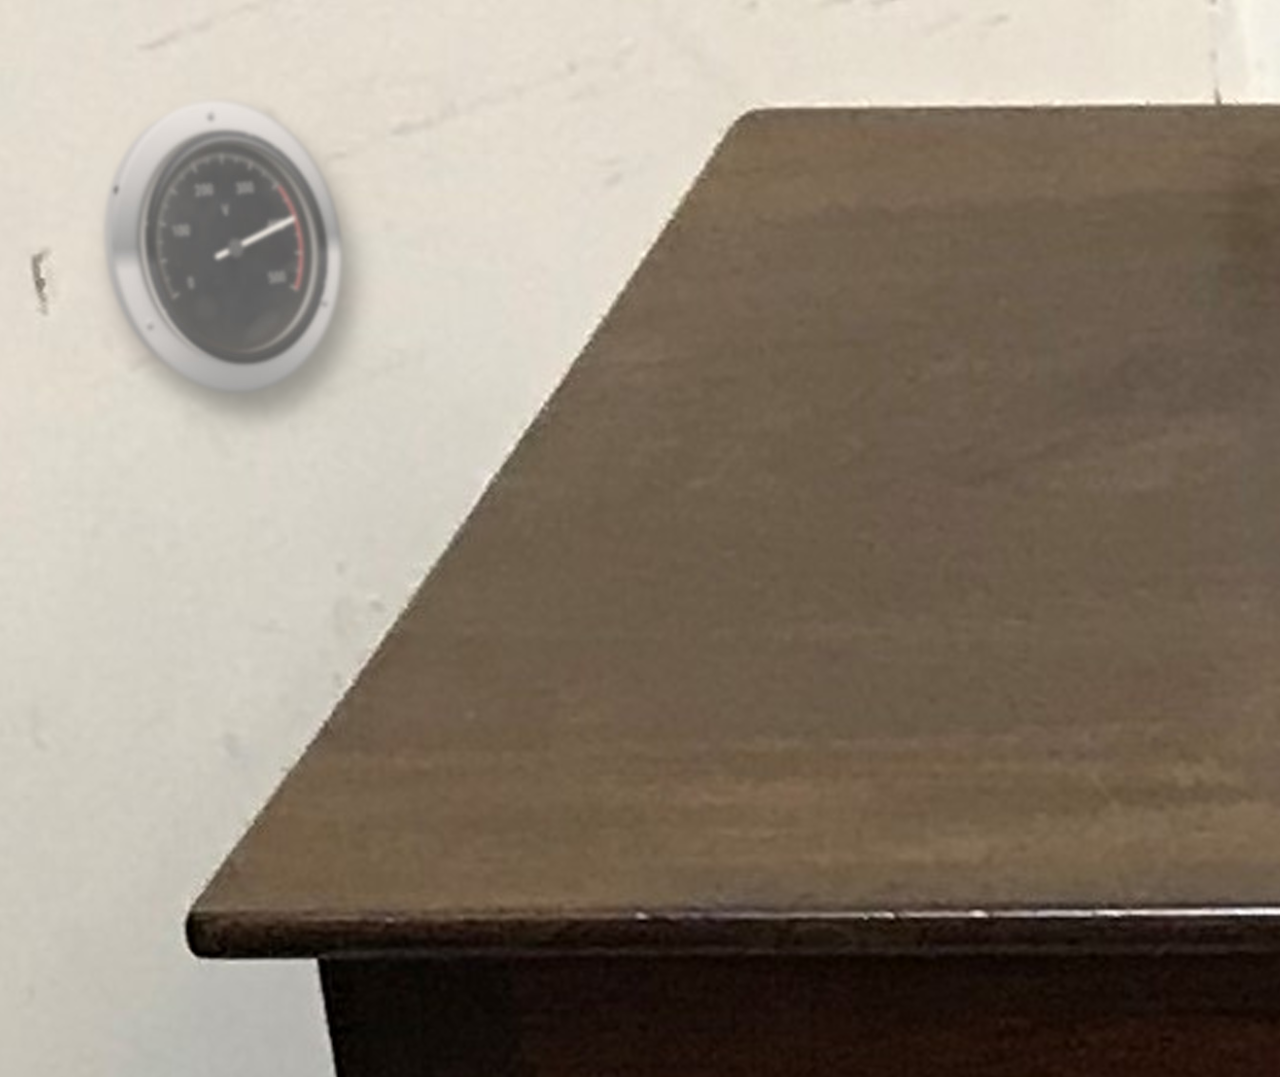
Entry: 400 V
